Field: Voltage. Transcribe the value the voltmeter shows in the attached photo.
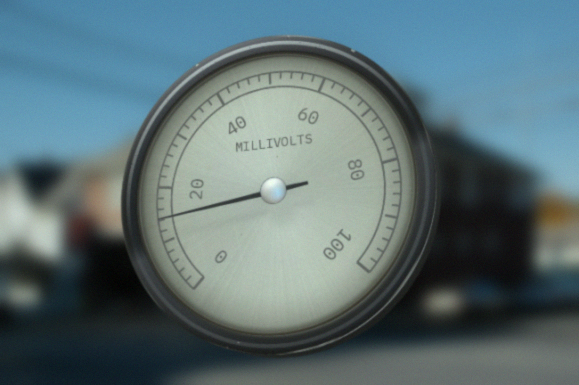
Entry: 14 mV
